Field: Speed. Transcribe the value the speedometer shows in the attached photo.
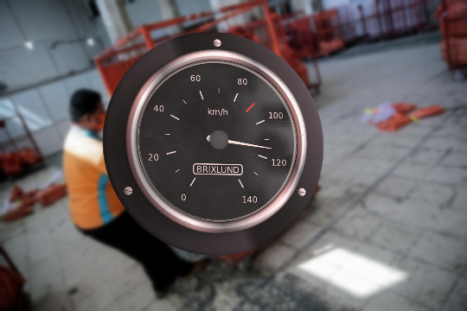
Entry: 115 km/h
